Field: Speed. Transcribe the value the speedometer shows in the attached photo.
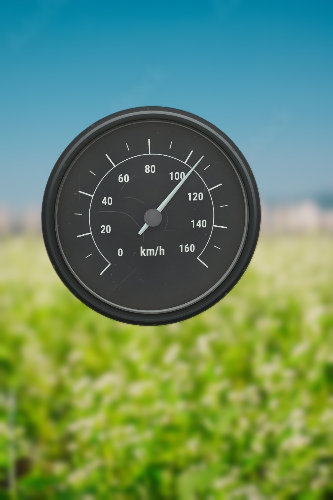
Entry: 105 km/h
